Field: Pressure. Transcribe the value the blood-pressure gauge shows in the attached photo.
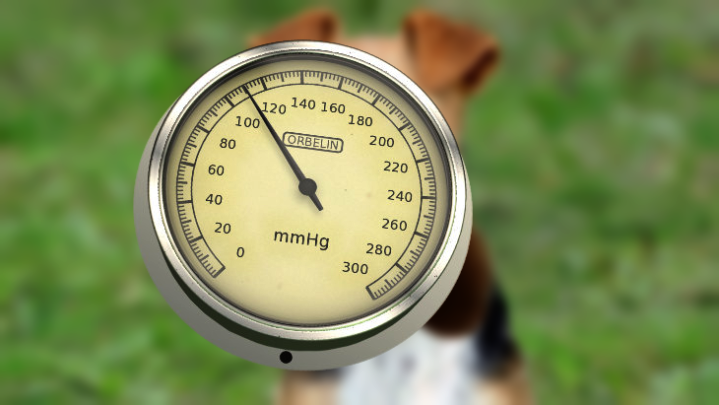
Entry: 110 mmHg
